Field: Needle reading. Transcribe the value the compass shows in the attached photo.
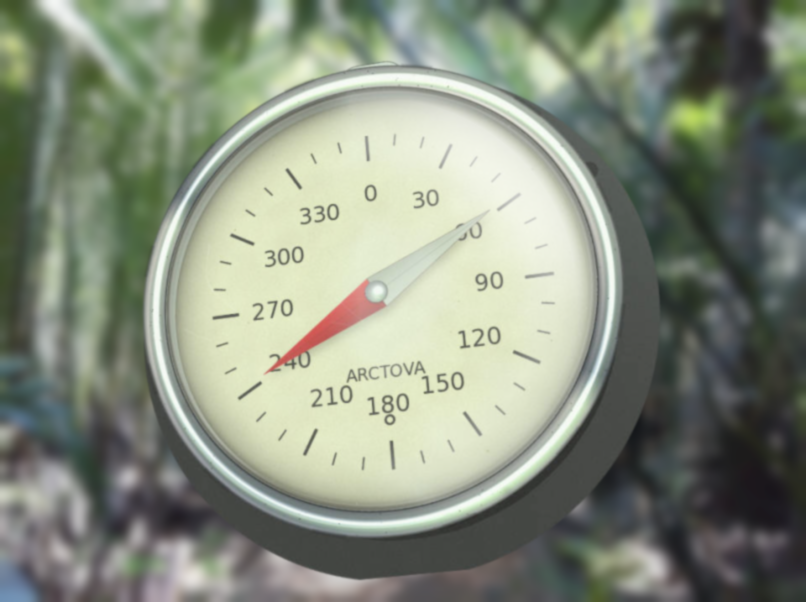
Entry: 240 °
